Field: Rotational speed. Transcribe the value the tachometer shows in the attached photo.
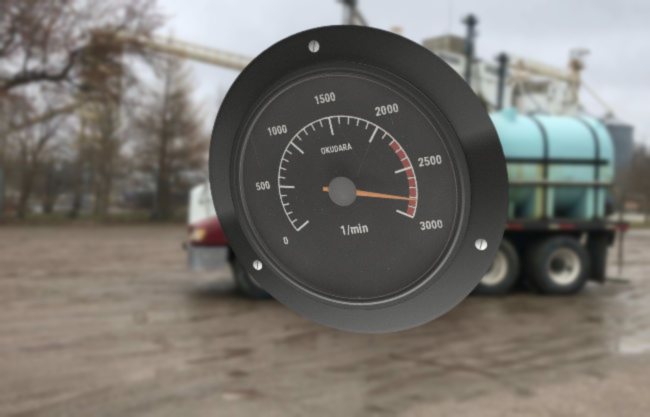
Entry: 2800 rpm
